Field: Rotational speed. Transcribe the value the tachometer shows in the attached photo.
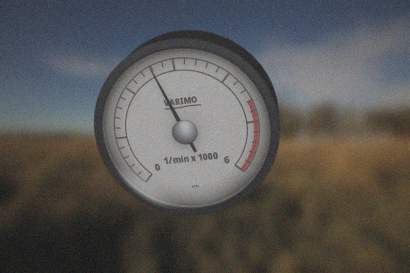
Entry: 2600 rpm
